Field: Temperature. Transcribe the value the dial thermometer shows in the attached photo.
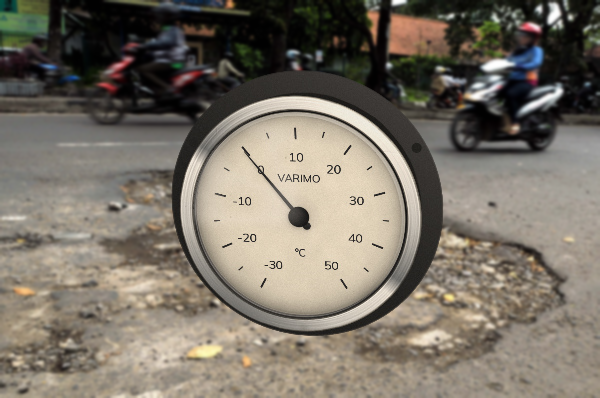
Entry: 0 °C
